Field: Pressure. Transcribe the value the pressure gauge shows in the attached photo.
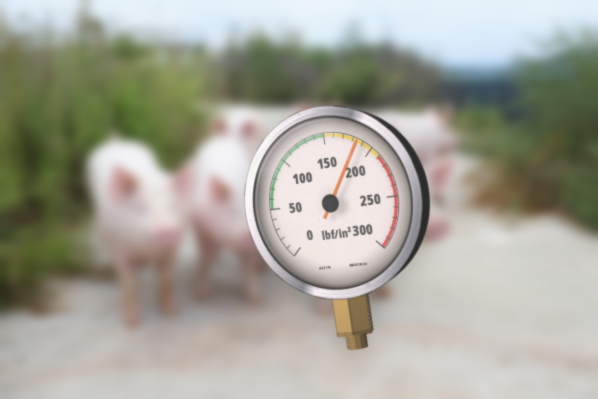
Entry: 185 psi
